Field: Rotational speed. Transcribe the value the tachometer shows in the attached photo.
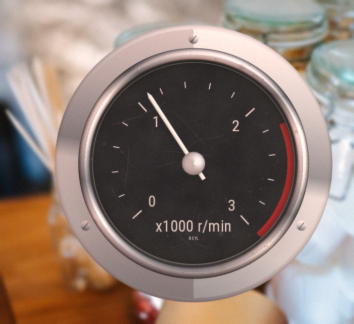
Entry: 1100 rpm
